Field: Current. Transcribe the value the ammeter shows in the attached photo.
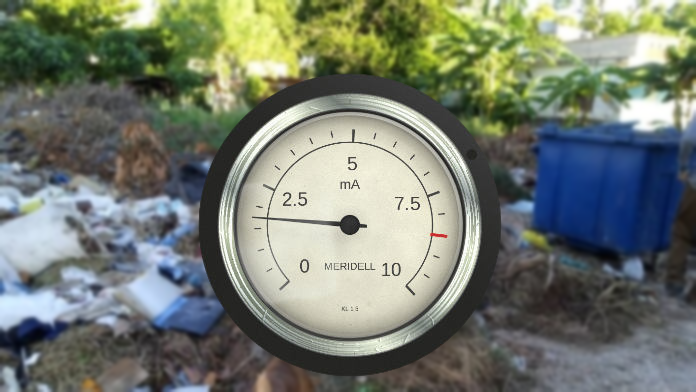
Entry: 1.75 mA
